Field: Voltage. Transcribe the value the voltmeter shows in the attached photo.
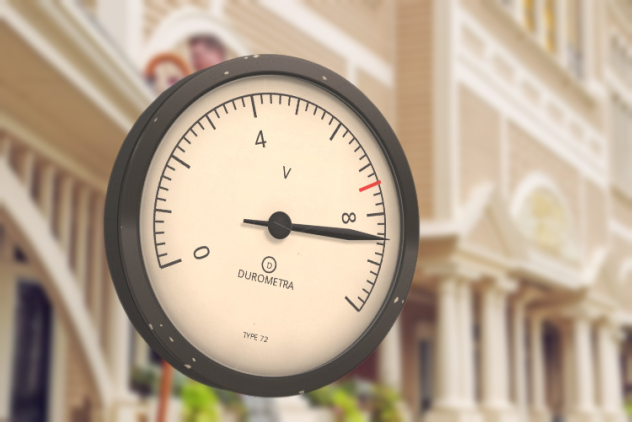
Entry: 8.5 V
